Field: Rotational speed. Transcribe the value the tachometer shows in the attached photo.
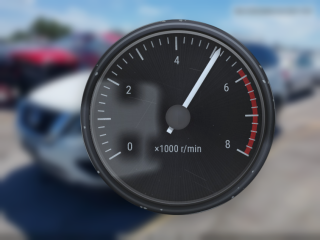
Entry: 5100 rpm
